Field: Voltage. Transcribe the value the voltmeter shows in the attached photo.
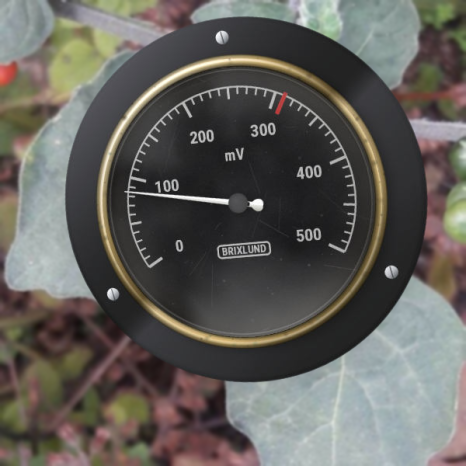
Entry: 85 mV
